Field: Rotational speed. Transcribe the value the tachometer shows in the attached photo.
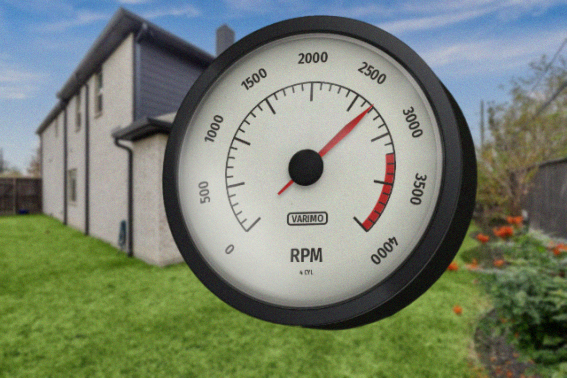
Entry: 2700 rpm
